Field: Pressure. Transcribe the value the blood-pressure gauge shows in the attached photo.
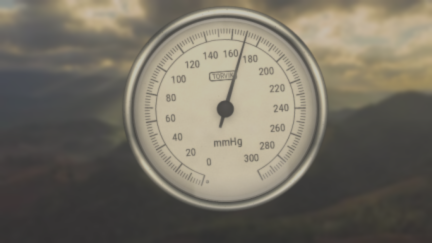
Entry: 170 mmHg
